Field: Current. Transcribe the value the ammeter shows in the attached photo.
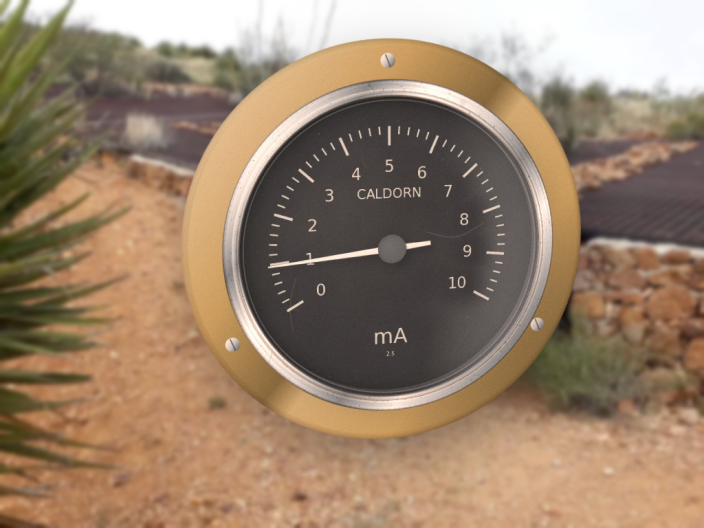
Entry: 1 mA
